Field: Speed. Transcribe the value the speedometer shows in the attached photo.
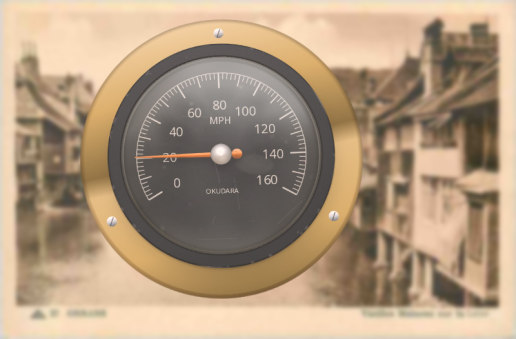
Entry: 20 mph
